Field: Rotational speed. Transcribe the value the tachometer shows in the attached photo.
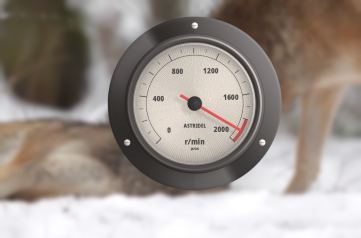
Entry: 1900 rpm
